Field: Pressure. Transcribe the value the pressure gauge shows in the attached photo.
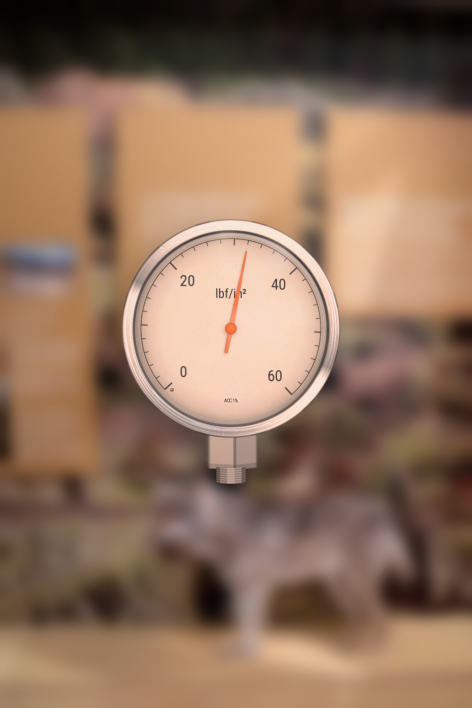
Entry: 32 psi
